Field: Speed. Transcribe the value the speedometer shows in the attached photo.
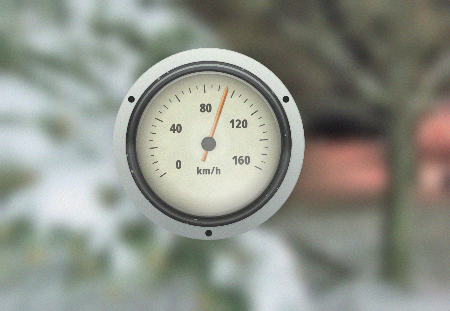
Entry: 95 km/h
